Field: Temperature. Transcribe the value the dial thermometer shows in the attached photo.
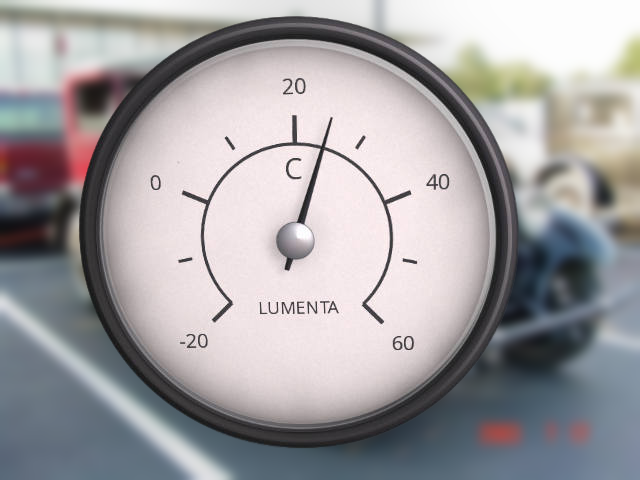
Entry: 25 °C
